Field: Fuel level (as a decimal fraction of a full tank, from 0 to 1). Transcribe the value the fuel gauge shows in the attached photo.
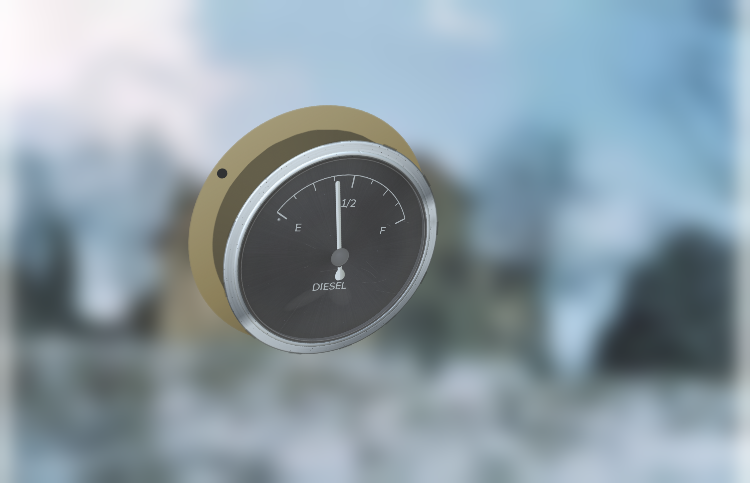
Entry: 0.375
